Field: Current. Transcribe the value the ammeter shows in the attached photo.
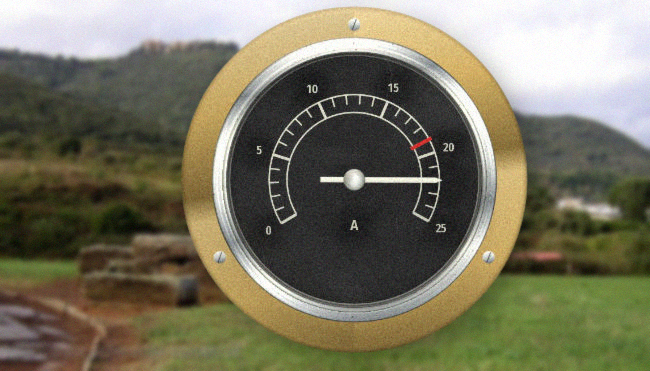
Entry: 22 A
